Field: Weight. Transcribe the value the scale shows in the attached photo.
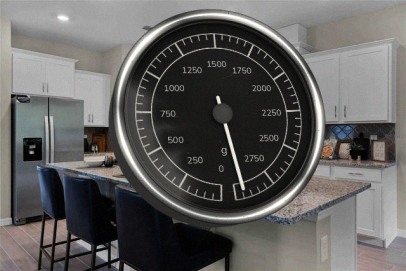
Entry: 2950 g
